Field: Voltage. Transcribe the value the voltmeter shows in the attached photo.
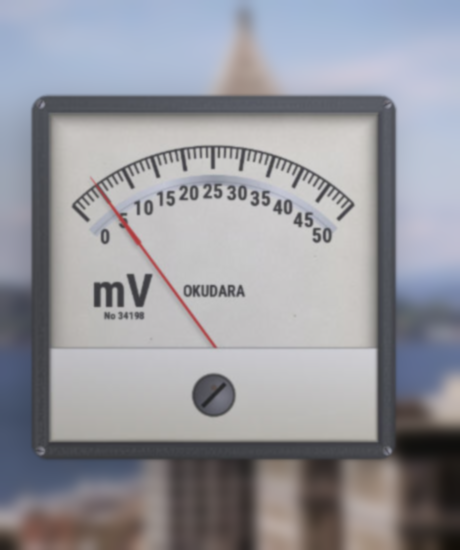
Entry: 5 mV
